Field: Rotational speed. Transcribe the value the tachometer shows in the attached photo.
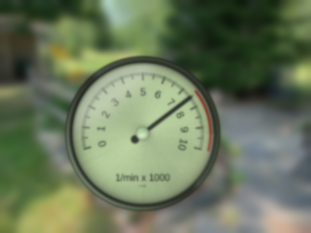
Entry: 7500 rpm
